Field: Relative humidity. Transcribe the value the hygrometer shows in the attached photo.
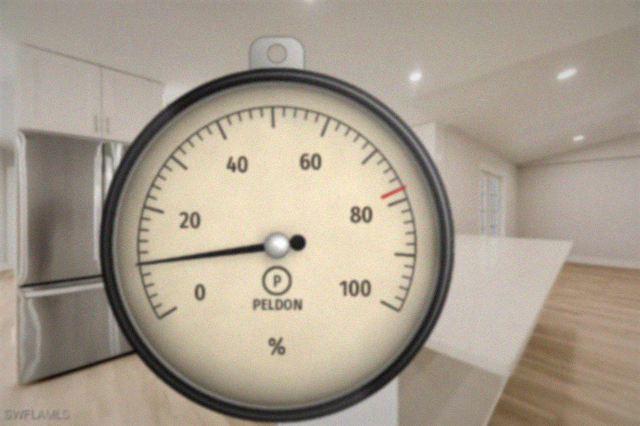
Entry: 10 %
